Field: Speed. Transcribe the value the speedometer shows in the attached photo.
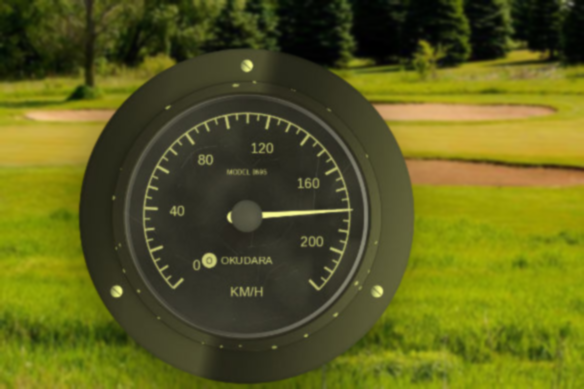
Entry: 180 km/h
